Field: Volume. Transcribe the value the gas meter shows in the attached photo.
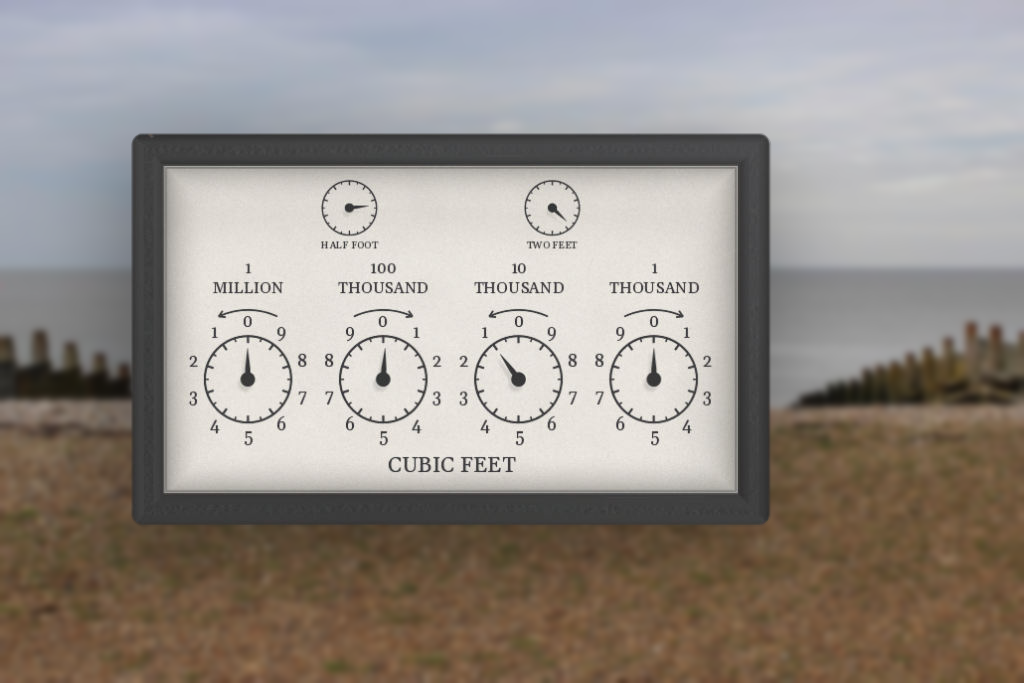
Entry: 1000 ft³
